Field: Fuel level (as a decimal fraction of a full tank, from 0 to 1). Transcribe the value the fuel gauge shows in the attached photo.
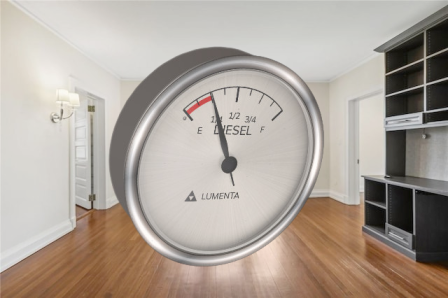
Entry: 0.25
